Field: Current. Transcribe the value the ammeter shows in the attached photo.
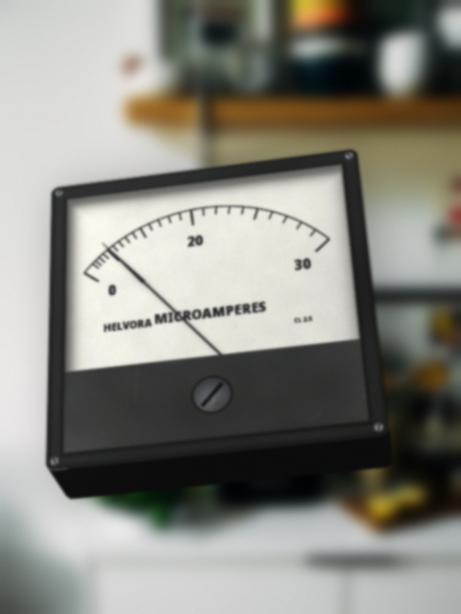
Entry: 10 µA
